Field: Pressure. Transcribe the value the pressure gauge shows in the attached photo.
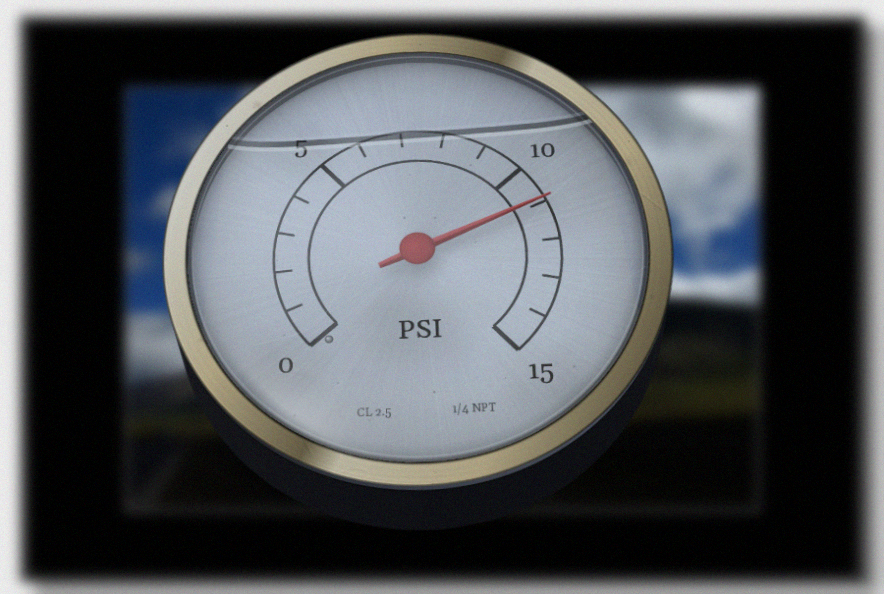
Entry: 11 psi
